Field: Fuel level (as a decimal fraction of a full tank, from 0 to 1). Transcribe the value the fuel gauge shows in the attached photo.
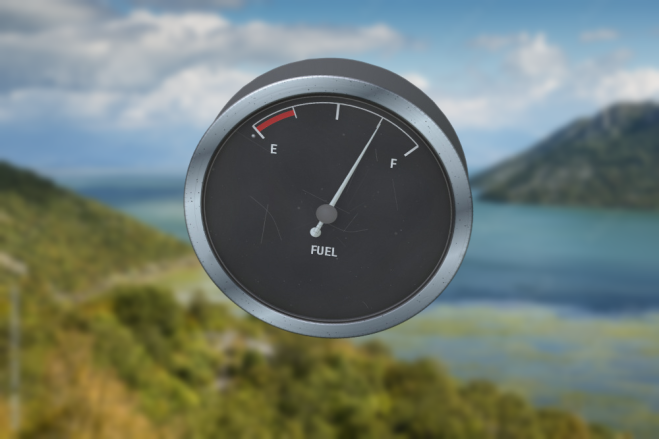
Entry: 0.75
